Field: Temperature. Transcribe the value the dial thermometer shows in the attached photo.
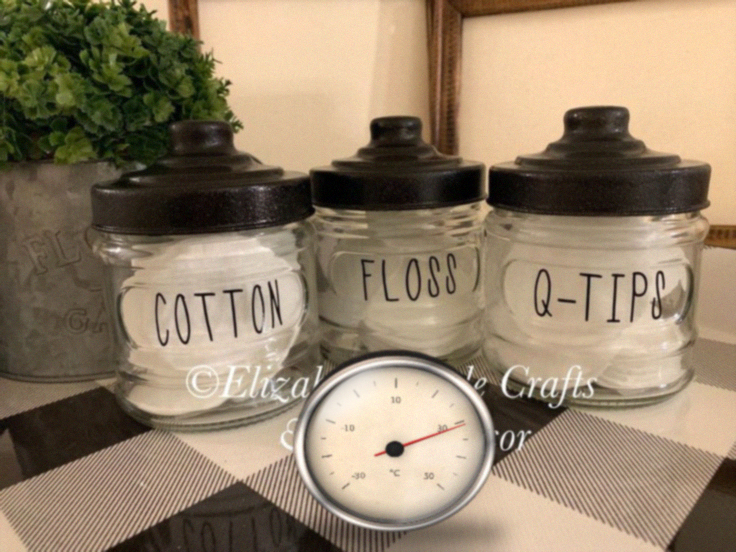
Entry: 30 °C
